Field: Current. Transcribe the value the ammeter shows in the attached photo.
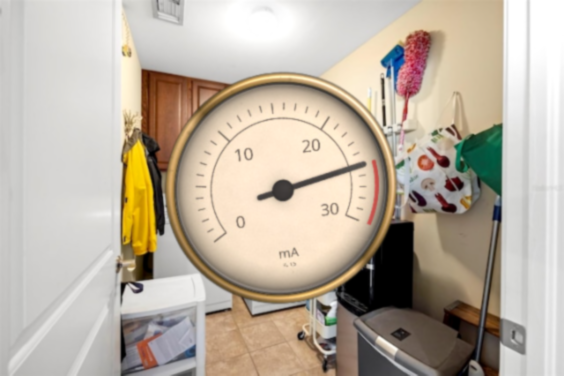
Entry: 25 mA
